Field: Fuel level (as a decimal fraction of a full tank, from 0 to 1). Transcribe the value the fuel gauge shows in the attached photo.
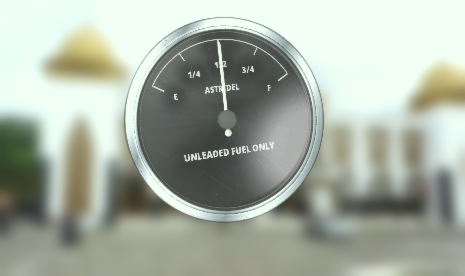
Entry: 0.5
